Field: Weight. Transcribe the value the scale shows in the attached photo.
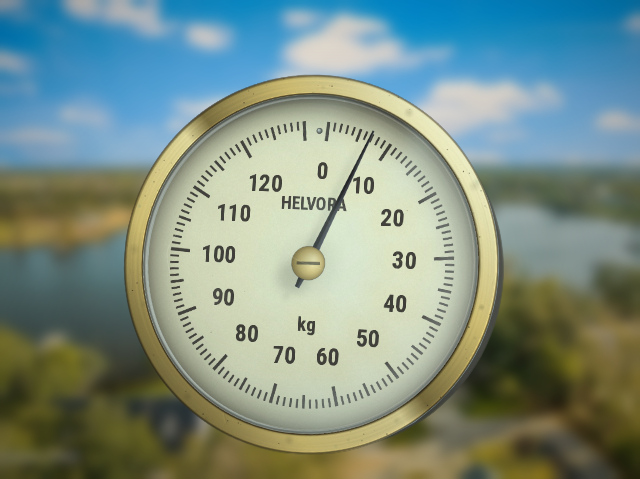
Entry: 7 kg
